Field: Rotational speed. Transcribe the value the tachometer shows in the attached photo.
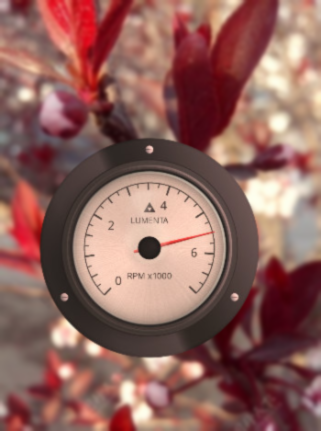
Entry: 5500 rpm
